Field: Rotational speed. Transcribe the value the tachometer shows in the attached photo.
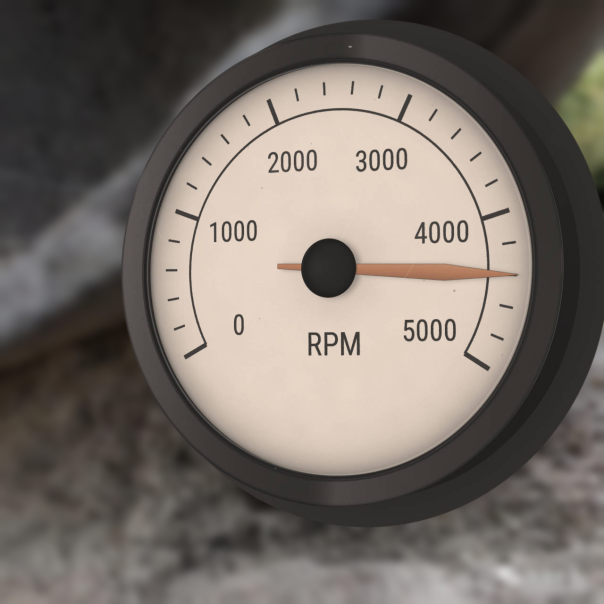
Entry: 4400 rpm
